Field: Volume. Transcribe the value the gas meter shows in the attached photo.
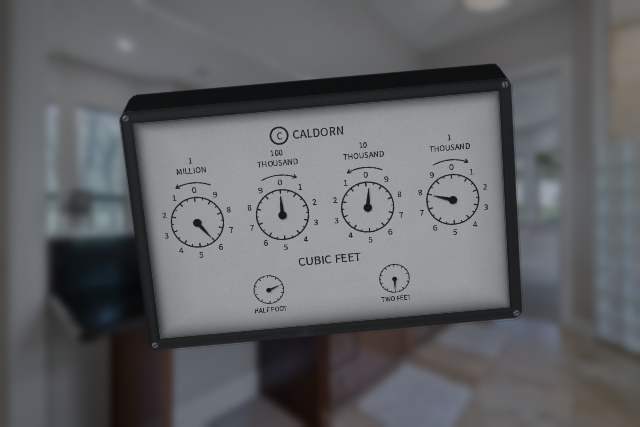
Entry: 599800 ft³
